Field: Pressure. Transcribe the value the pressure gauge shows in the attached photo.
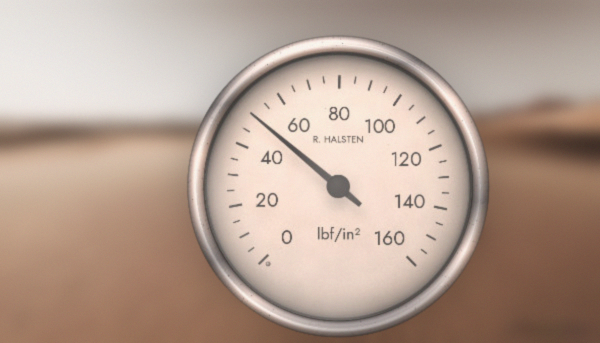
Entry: 50 psi
